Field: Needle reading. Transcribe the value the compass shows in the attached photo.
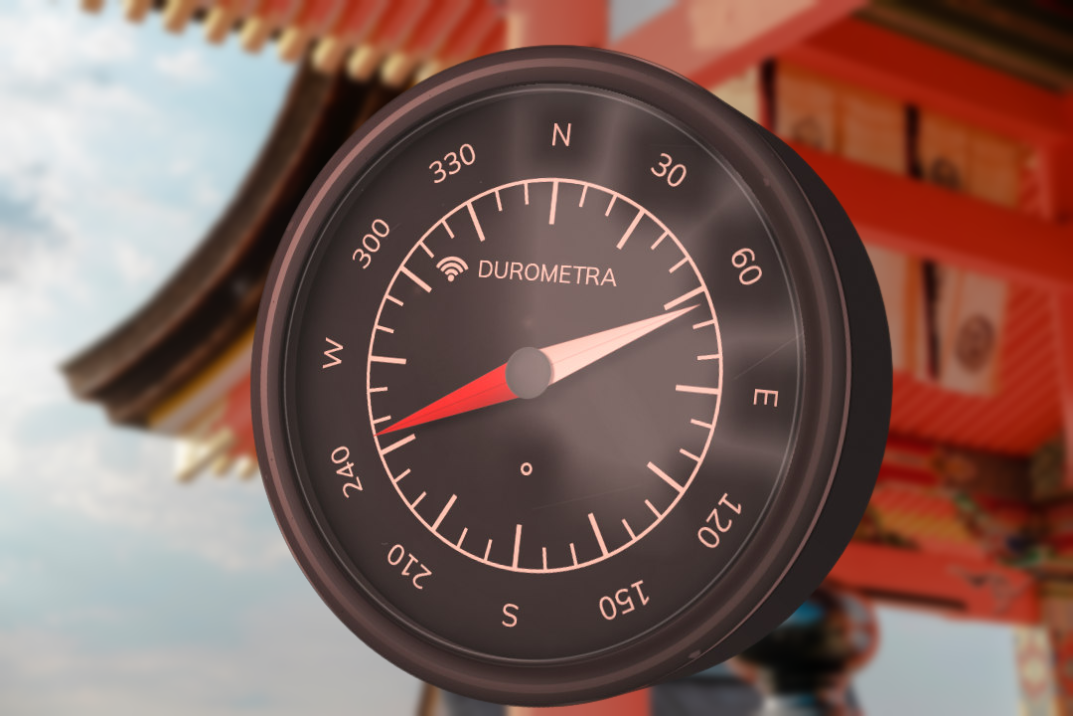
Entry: 245 °
